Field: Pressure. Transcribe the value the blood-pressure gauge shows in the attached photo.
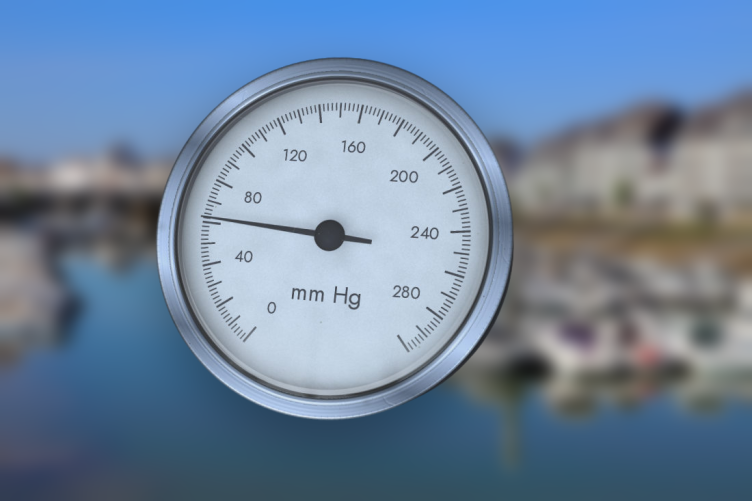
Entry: 62 mmHg
